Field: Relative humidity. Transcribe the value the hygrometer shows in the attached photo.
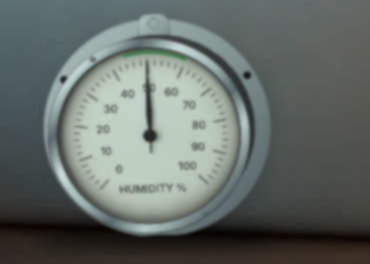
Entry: 50 %
